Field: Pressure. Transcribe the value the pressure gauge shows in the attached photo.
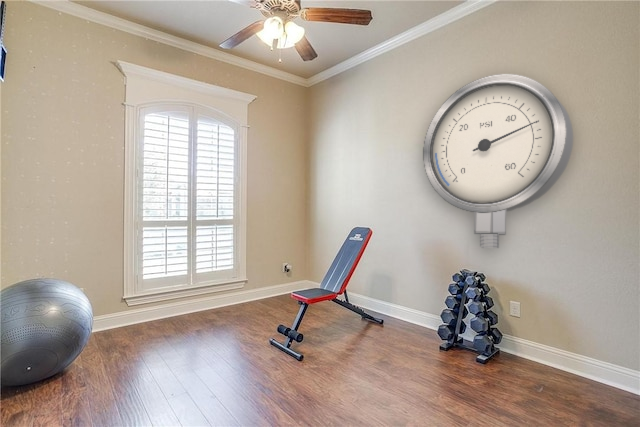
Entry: 46 psi
